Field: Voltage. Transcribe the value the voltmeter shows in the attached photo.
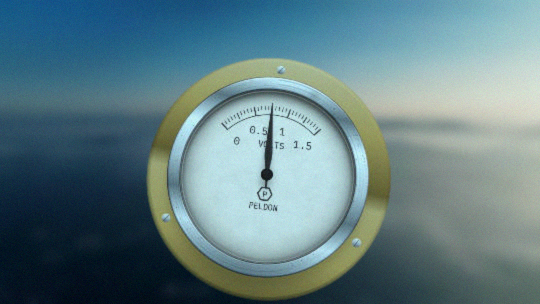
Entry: 0.75 V
